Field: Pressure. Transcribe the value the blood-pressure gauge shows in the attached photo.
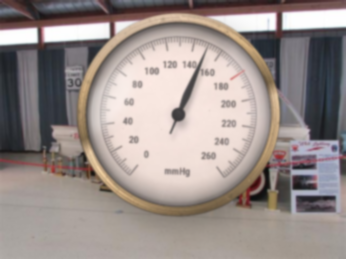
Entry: 150 mmHg
